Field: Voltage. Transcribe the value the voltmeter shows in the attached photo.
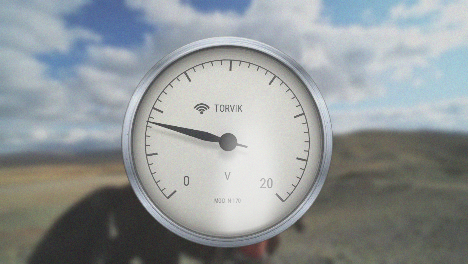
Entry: 4.25 V
